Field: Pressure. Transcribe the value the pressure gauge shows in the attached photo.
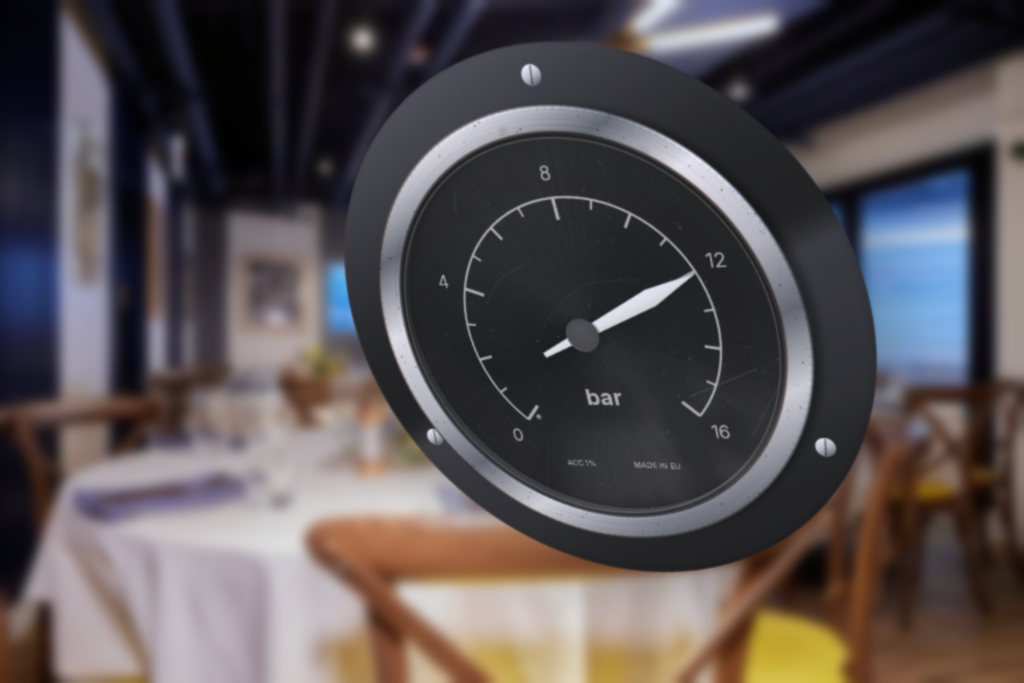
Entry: 12 bar
